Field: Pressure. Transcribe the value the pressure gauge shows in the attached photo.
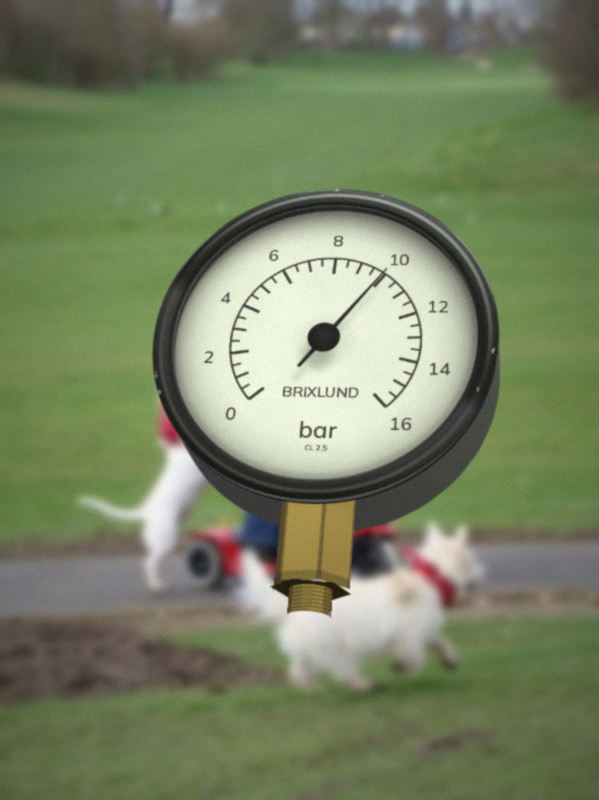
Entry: 10 bar
